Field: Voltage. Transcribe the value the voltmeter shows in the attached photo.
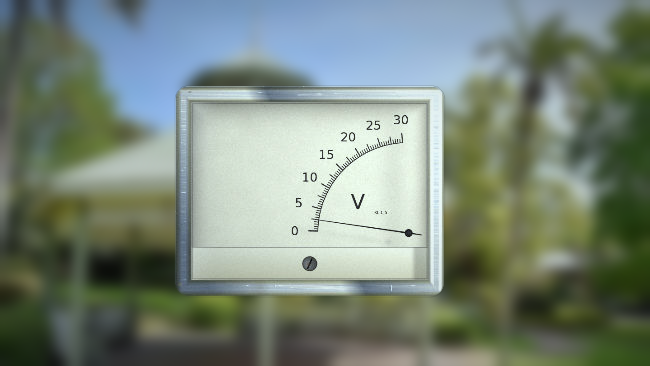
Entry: 2.5 V
